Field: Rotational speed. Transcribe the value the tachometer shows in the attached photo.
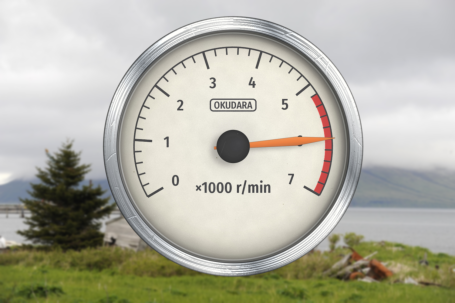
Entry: 6000 rpm
